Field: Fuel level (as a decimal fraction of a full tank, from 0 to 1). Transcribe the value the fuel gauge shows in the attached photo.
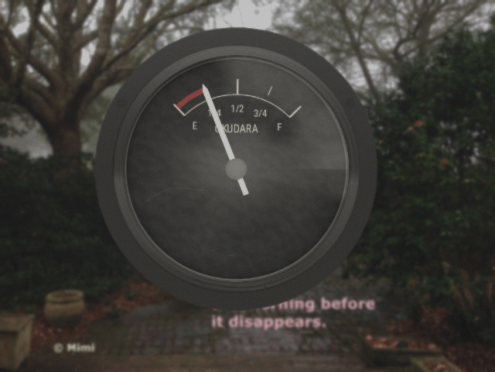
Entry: 0.25
